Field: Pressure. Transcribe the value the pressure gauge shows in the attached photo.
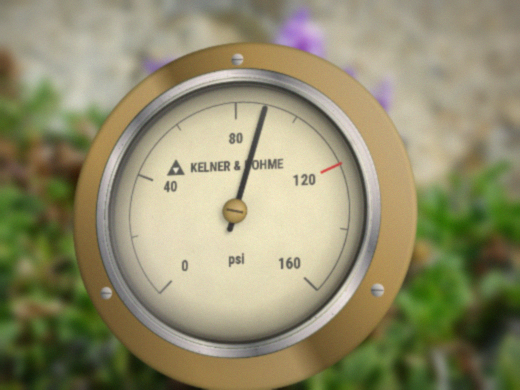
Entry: 90 psi
